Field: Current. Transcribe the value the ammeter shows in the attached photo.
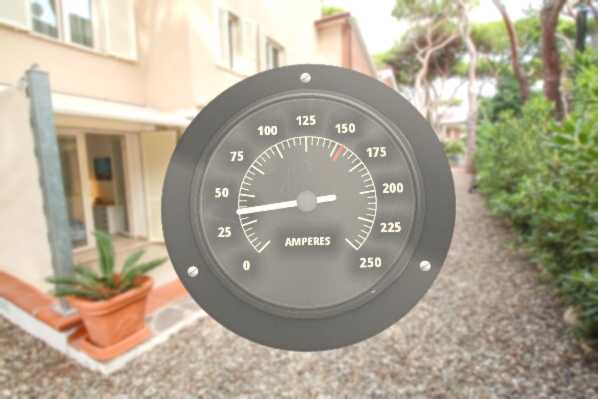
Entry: 35 A
